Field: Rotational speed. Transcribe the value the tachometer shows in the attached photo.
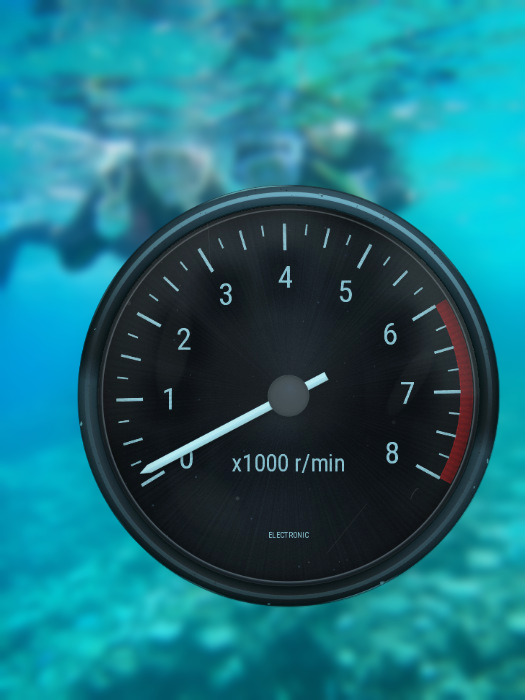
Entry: 125 rpm
